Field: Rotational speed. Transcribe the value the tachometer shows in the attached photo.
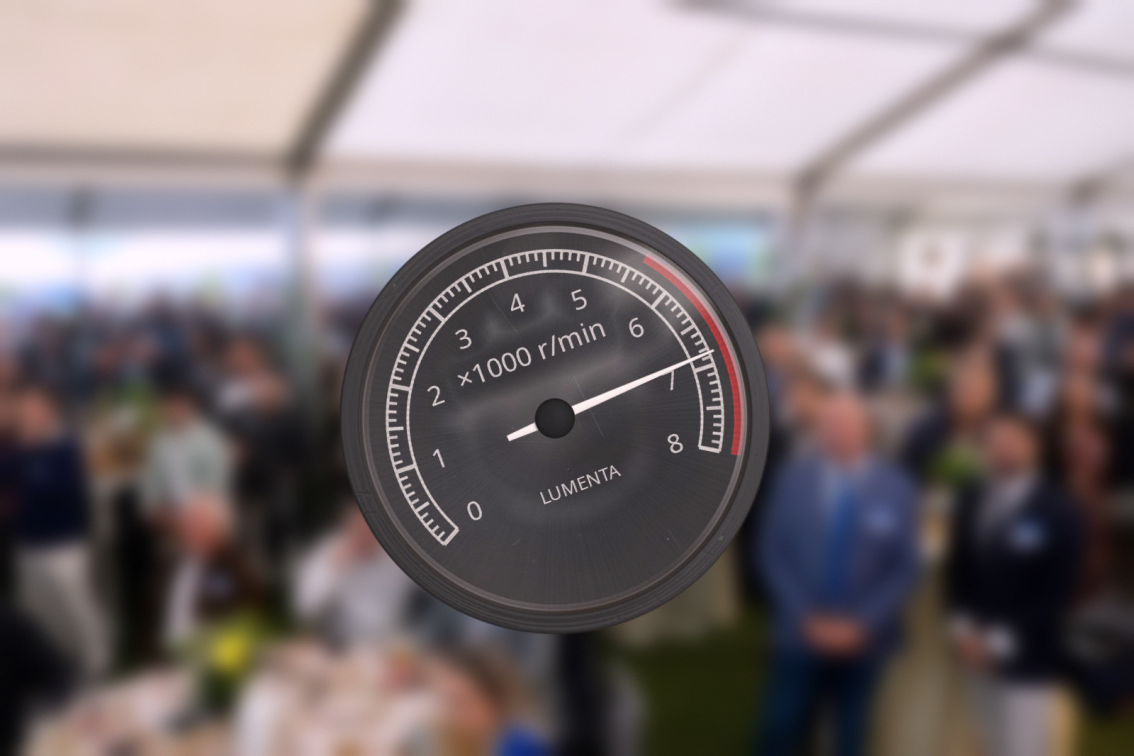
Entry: 6850 rpm
